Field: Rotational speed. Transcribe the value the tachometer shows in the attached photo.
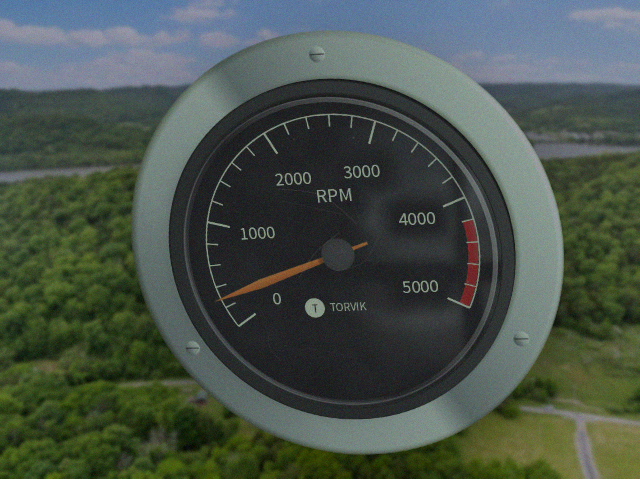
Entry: 300 rpm
